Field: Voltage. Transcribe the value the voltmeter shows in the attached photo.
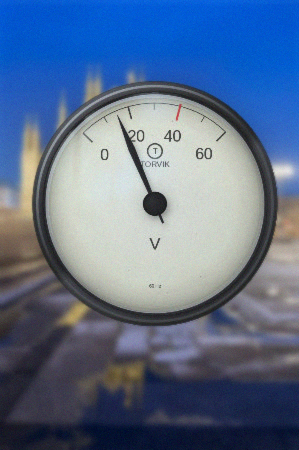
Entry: 15 V
